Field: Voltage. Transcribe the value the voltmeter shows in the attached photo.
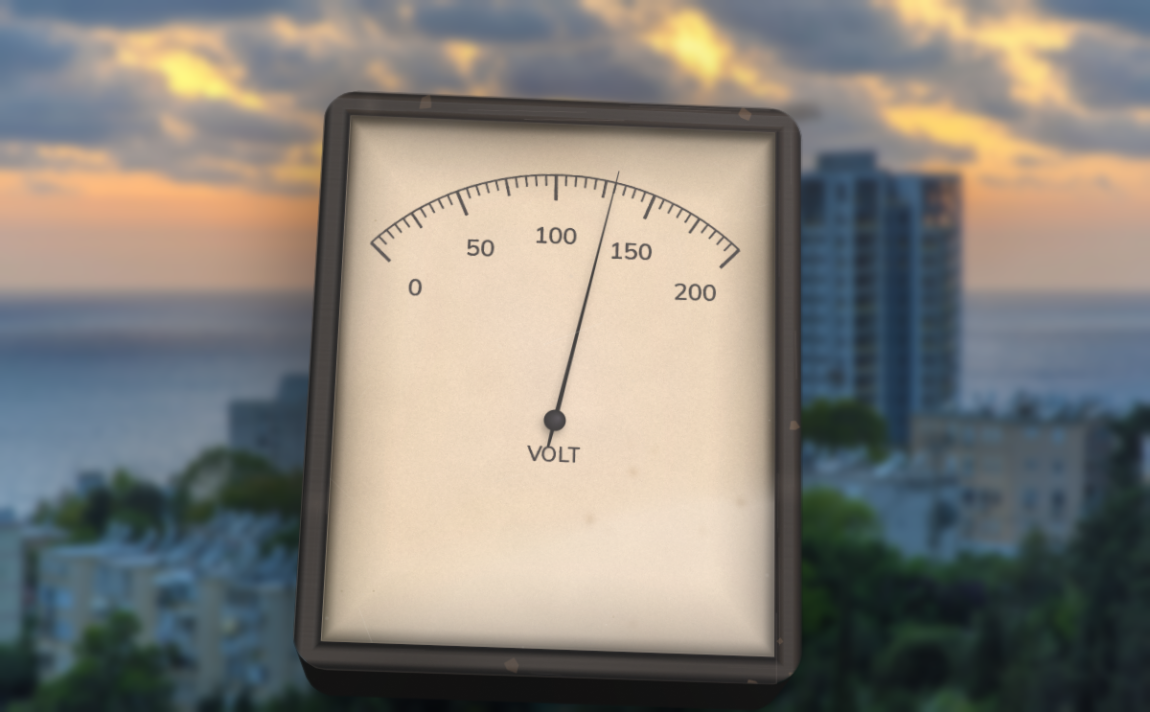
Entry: 130 V
